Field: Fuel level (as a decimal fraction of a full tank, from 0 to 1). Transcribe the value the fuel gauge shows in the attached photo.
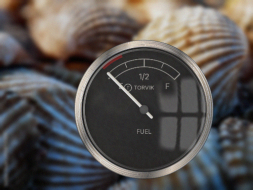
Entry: 0
